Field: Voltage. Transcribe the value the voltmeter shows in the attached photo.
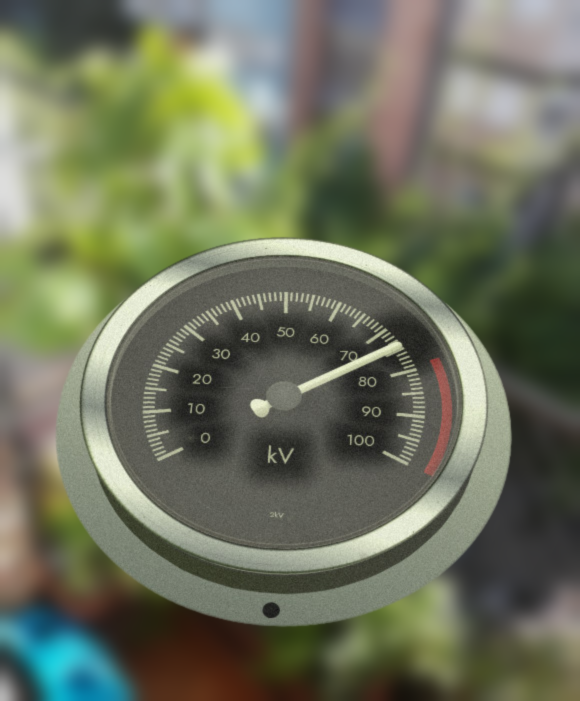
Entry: 75 kV
